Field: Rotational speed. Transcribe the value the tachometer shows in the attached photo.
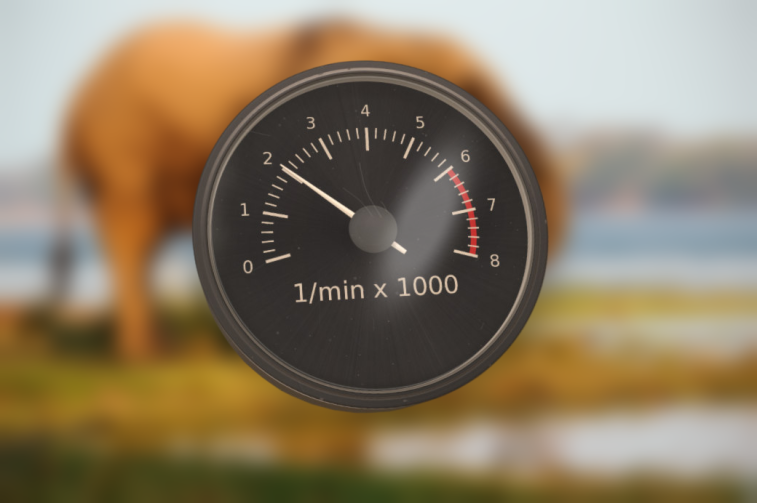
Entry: 2000 rpm
